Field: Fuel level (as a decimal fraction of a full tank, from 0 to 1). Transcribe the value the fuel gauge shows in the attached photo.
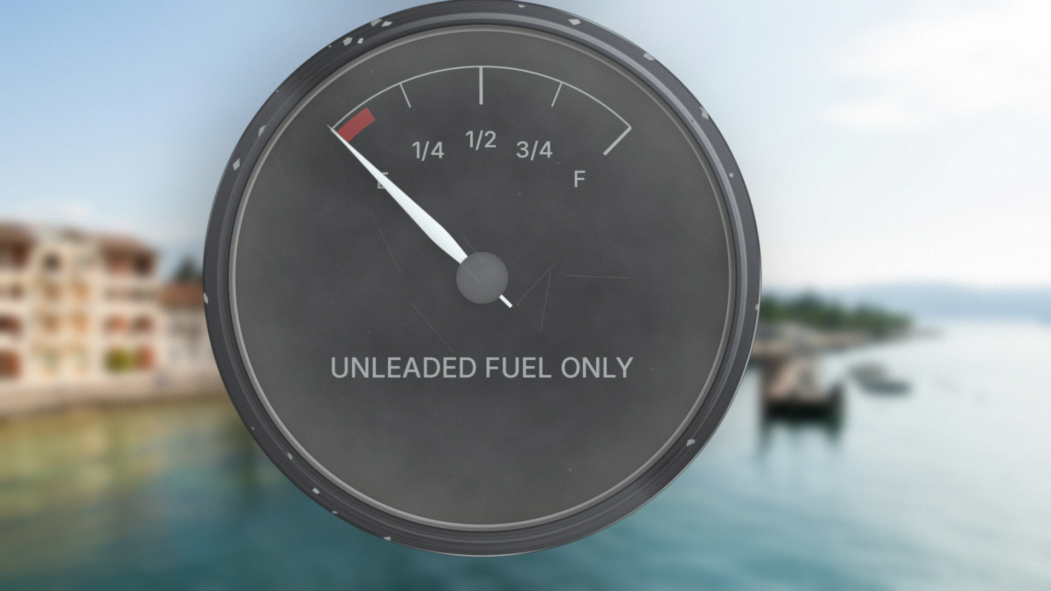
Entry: 0
